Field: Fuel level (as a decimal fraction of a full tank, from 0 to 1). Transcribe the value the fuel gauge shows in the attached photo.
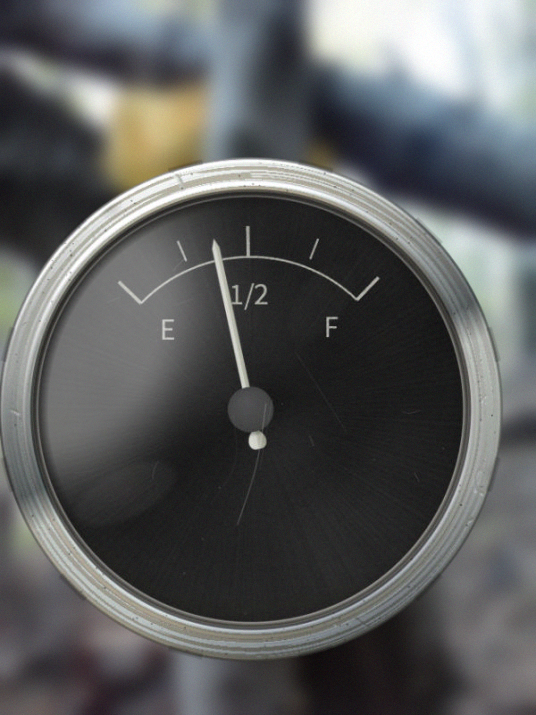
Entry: 0.375
